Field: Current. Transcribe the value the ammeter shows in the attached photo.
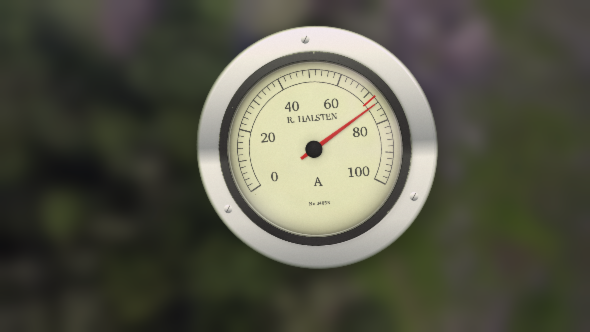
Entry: 74 A
